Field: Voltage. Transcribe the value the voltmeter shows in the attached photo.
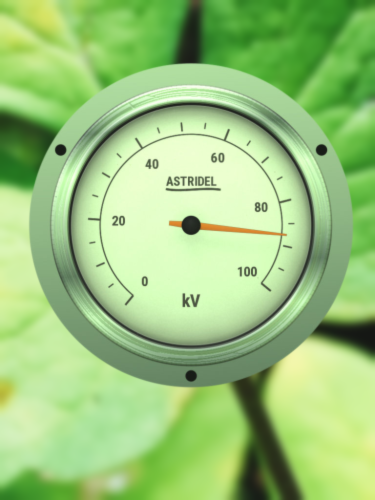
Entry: 87.5 kV
